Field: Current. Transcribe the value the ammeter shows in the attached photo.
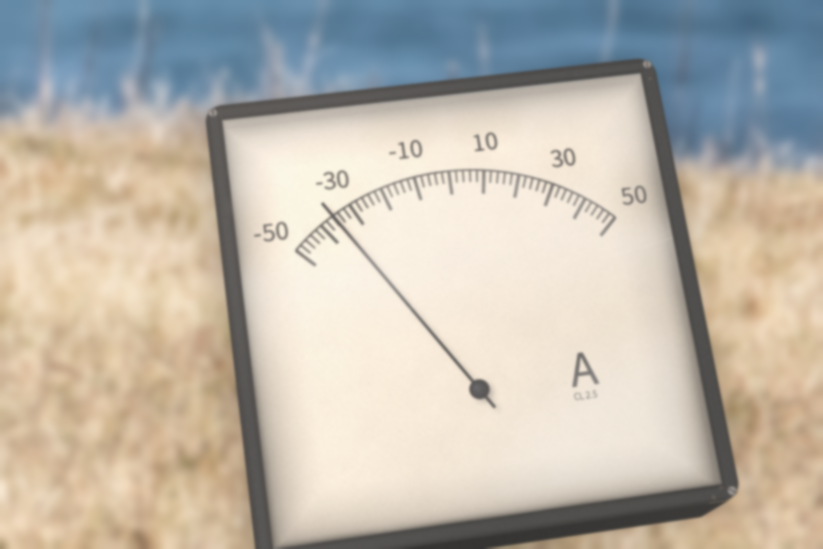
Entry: -36 A
